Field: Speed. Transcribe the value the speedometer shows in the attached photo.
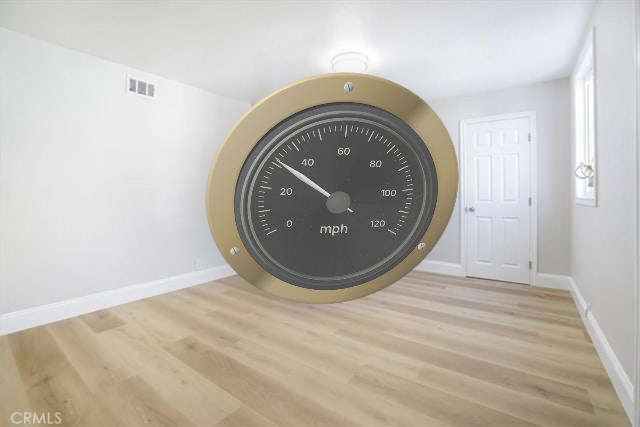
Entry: 32 mph
